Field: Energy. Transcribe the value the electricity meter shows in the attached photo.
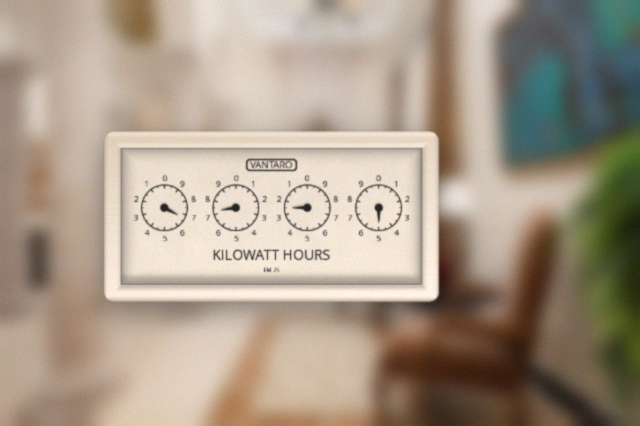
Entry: 6725 kWh
